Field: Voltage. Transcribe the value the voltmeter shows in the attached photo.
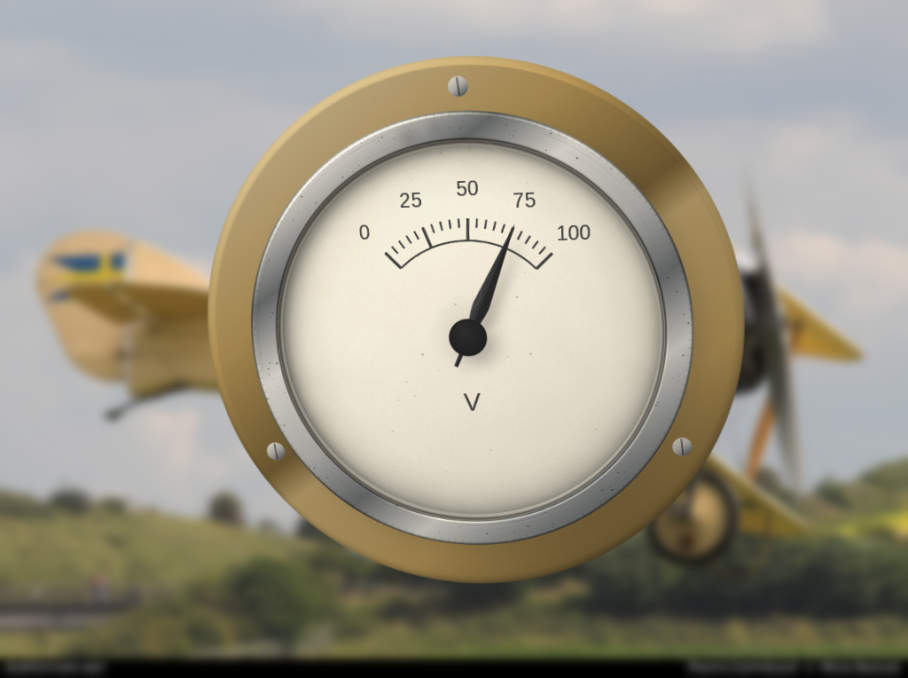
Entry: 75 V
